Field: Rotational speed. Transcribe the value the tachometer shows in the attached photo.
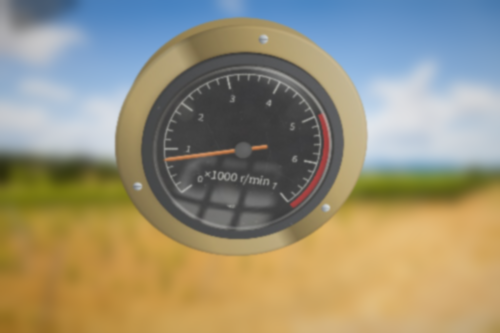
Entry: 800 rpm
